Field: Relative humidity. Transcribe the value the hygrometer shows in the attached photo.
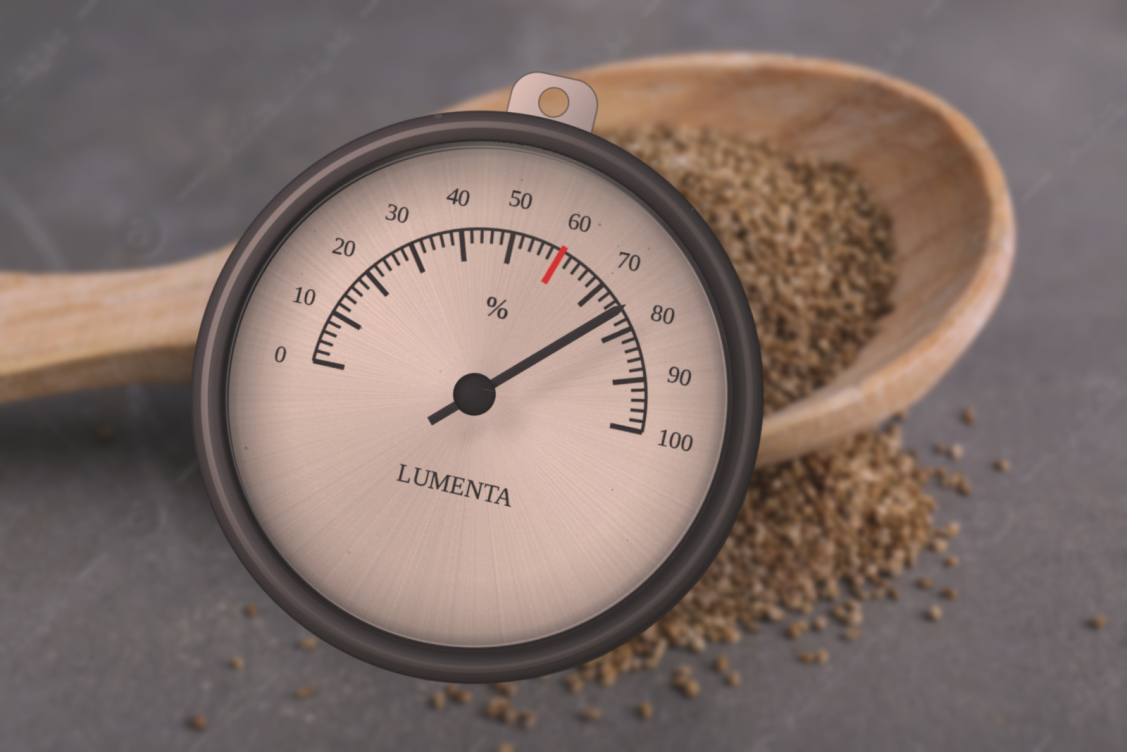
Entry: 76 %
